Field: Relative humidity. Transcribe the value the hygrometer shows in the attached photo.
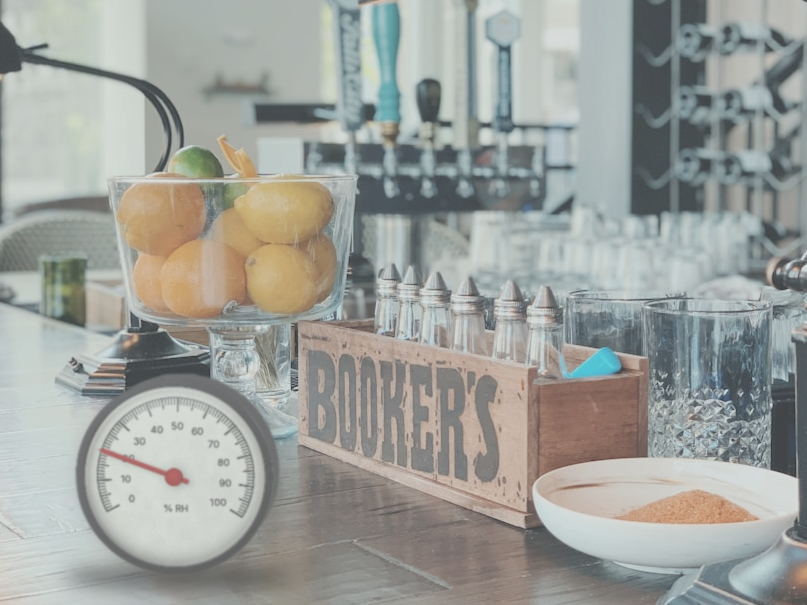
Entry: 20 %
